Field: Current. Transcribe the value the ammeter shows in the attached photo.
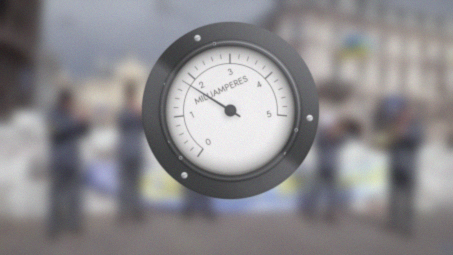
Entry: 1.8 mA
